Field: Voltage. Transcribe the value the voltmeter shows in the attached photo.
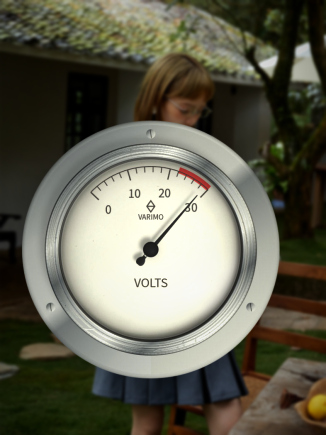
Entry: 29 V
